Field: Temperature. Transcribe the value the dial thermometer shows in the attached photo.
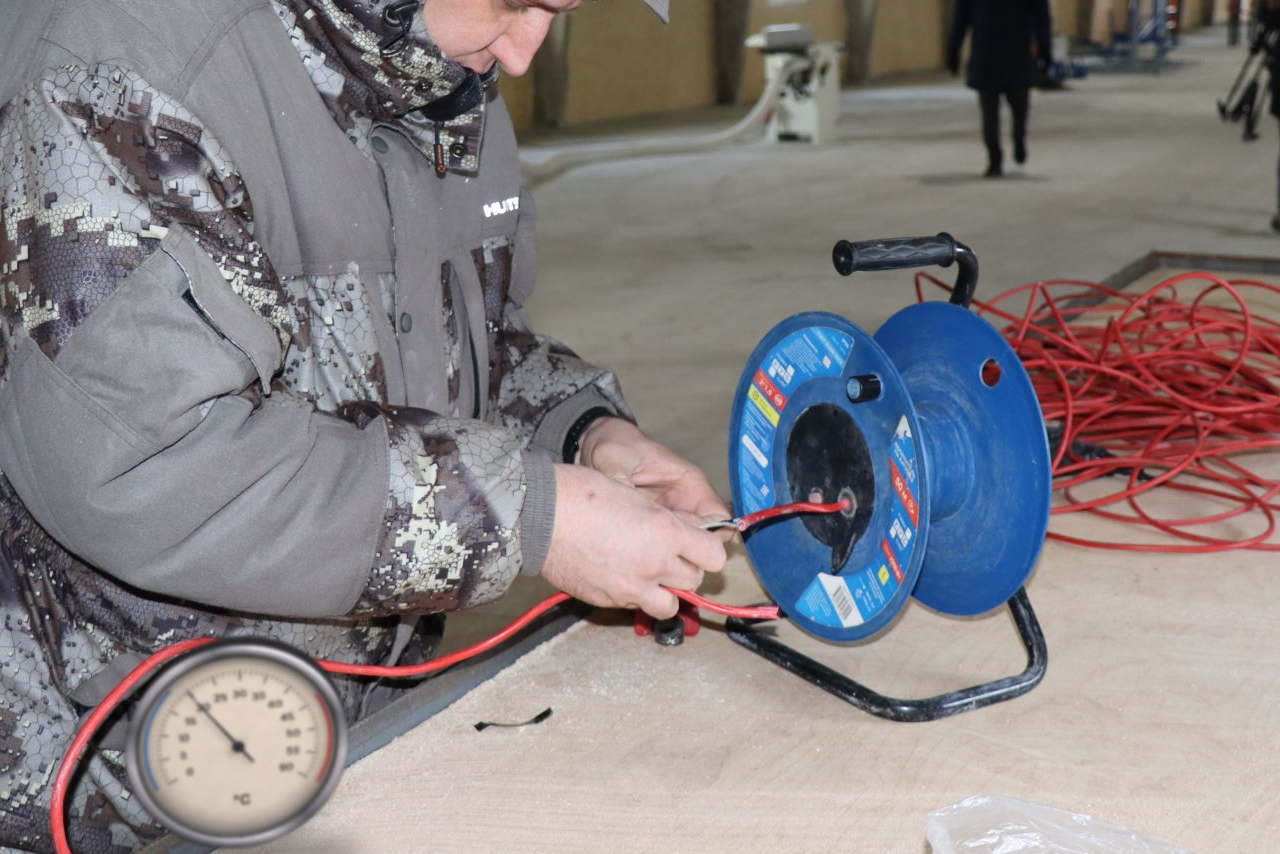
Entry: 20 °C
